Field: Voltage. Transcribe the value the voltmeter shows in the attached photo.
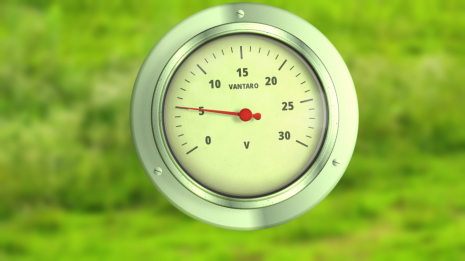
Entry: 5 V
